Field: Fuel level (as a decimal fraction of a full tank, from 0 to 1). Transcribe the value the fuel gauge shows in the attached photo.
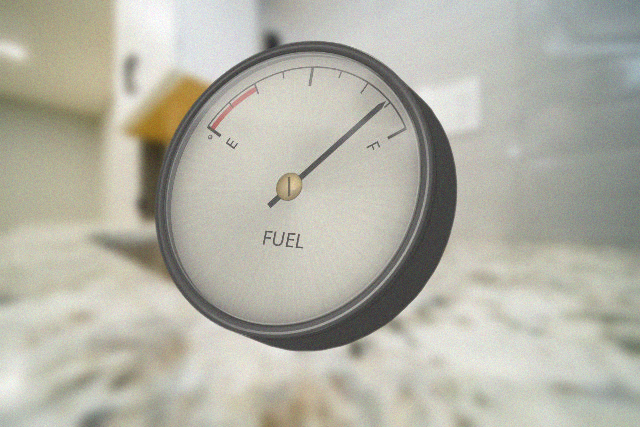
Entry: 0.875
